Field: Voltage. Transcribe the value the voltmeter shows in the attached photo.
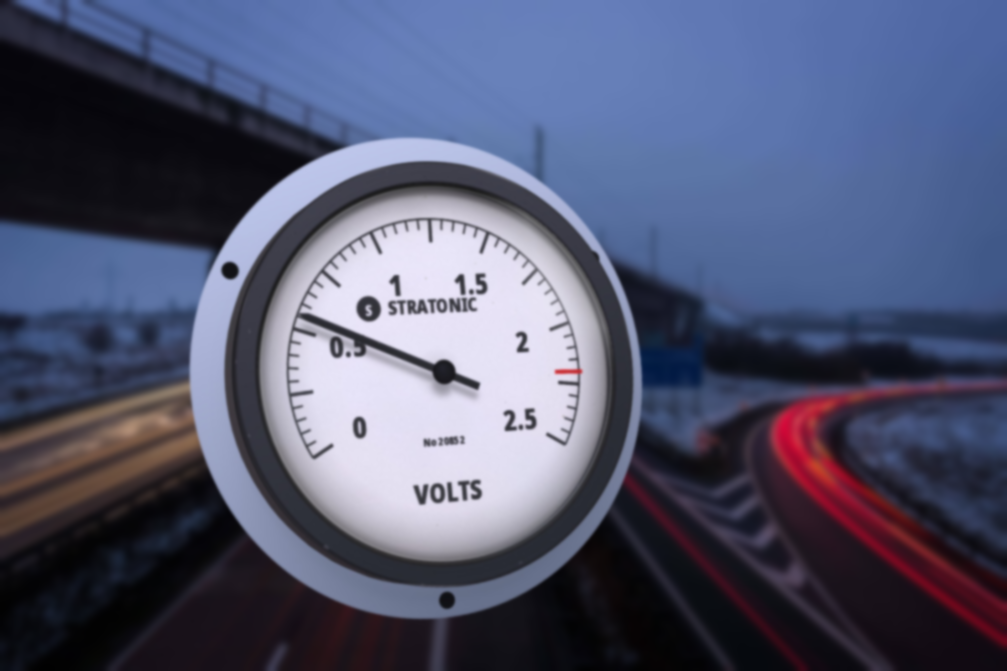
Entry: 0.55 V
